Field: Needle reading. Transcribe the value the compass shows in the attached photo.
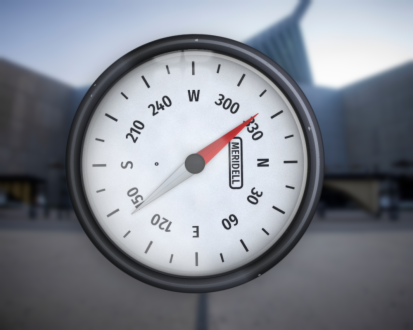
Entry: 322.5 °
